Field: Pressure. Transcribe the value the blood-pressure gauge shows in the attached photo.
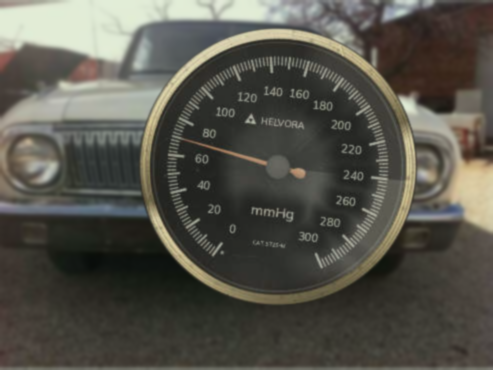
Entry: 70 mmHg
